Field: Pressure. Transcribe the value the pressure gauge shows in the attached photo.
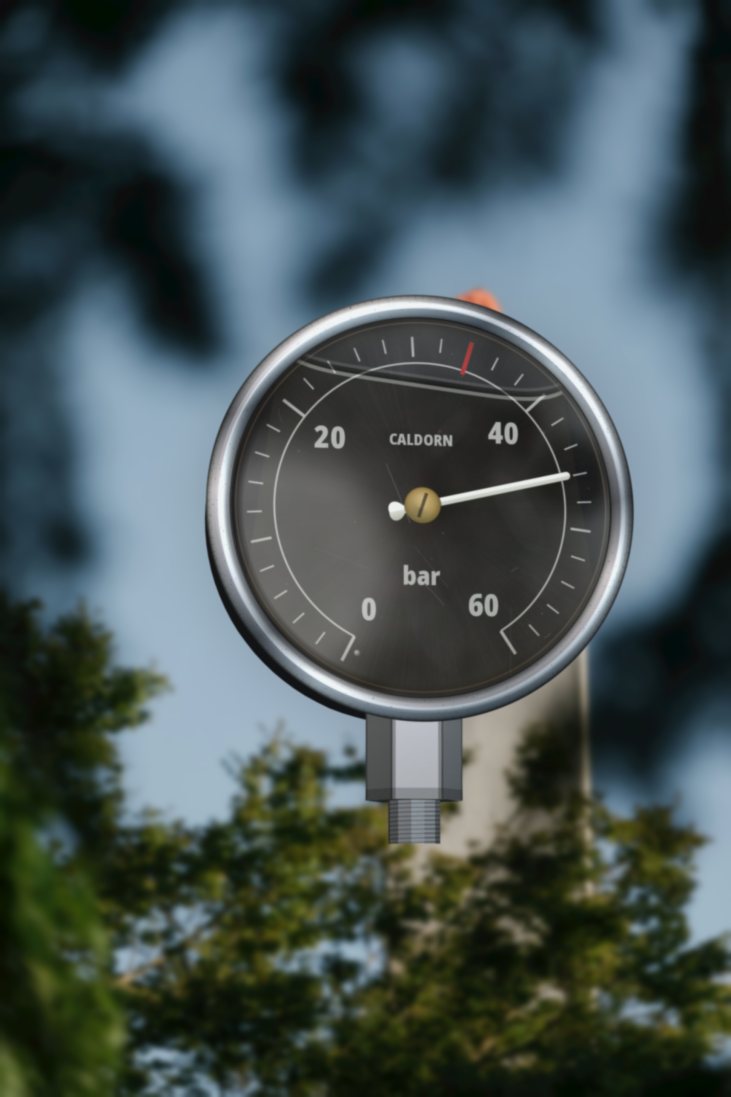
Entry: 46 bar
